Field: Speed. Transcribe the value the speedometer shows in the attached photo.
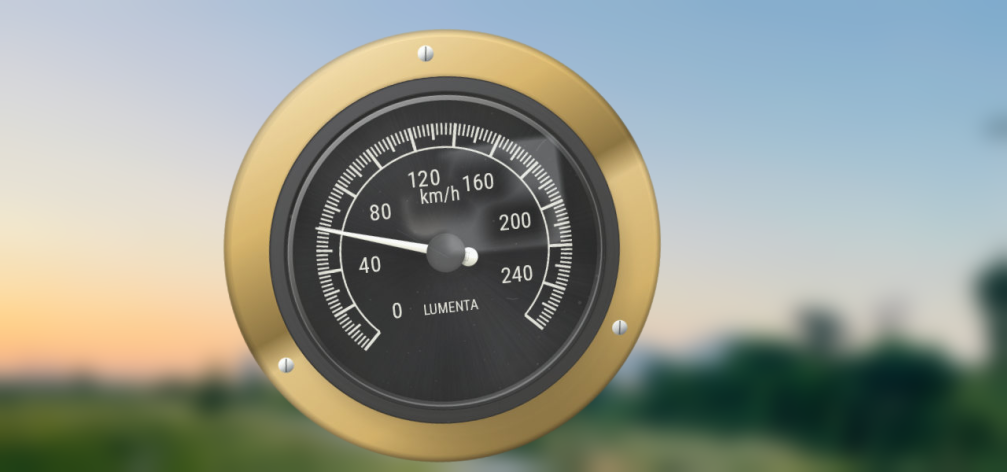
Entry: 60 km/h
